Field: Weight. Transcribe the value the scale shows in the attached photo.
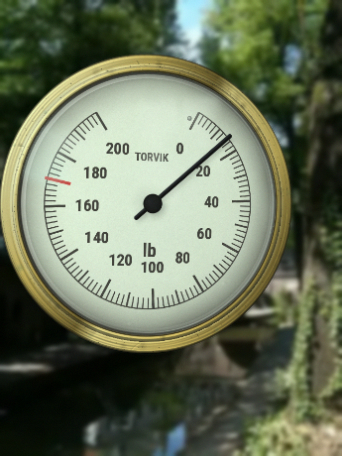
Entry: 14 lb
